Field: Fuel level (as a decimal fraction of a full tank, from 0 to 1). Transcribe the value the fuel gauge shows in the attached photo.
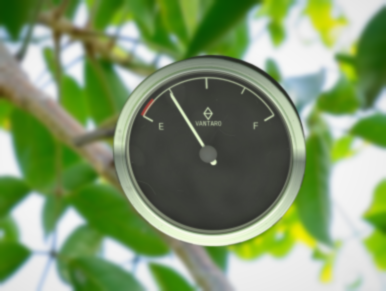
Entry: 0.25
